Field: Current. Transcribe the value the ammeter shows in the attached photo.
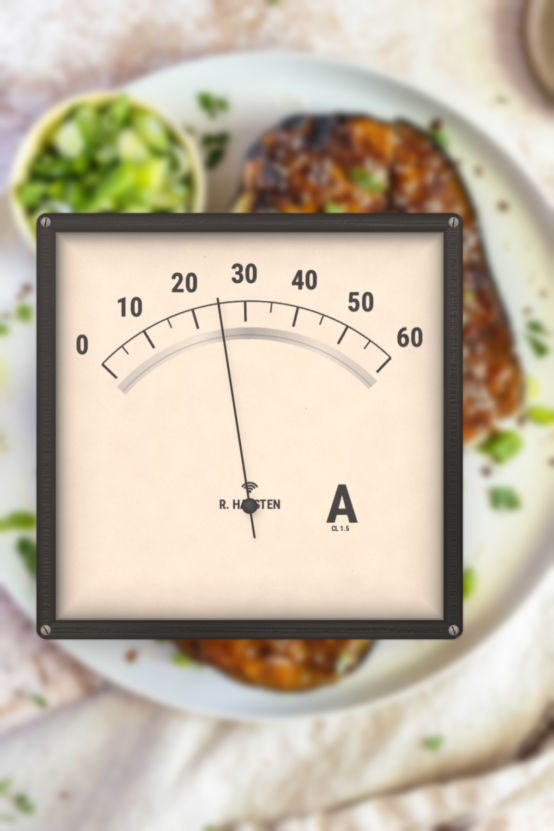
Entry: 25 A
